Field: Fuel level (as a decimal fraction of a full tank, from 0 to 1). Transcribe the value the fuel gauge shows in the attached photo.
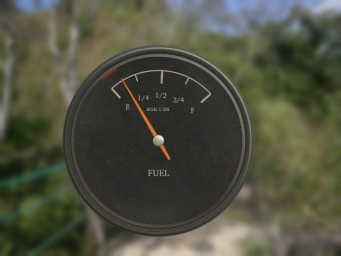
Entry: 0.125
